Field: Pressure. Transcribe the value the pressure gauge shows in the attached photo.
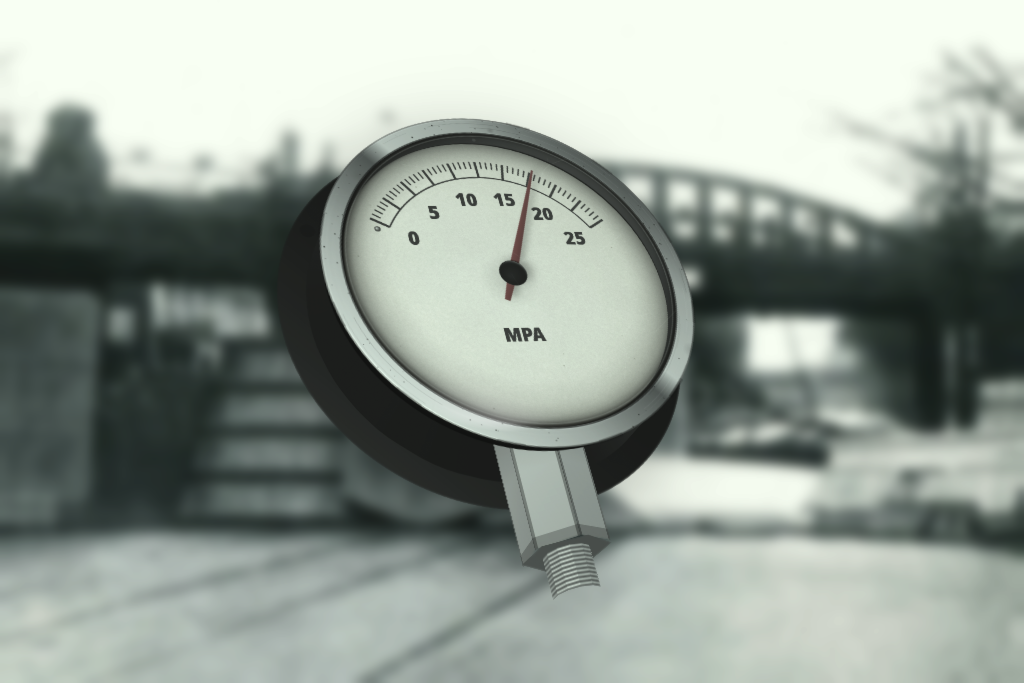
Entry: 17.5 MPa
